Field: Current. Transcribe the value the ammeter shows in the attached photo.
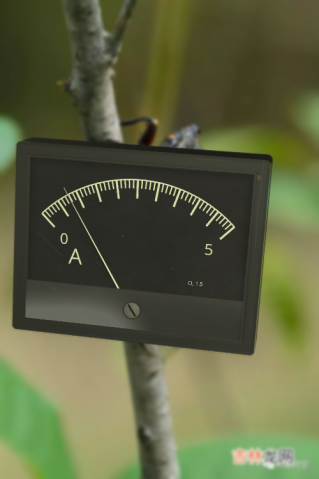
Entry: 0.8 A
